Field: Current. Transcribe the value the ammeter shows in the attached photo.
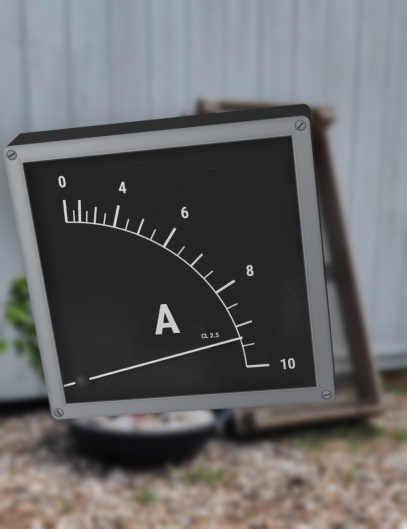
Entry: 9.25 A
